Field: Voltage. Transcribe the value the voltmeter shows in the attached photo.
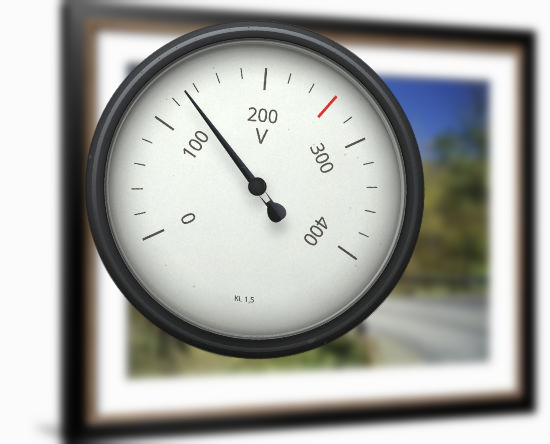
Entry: 130 V
